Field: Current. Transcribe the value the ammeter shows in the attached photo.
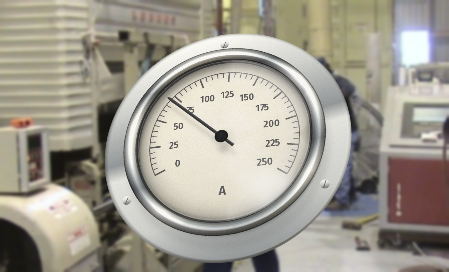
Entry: 70 A
